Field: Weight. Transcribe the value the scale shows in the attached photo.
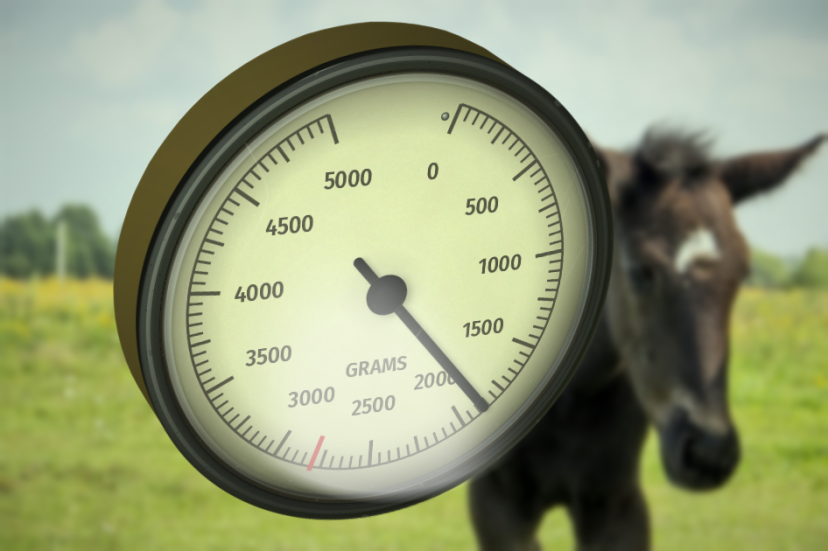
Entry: 1875 g
